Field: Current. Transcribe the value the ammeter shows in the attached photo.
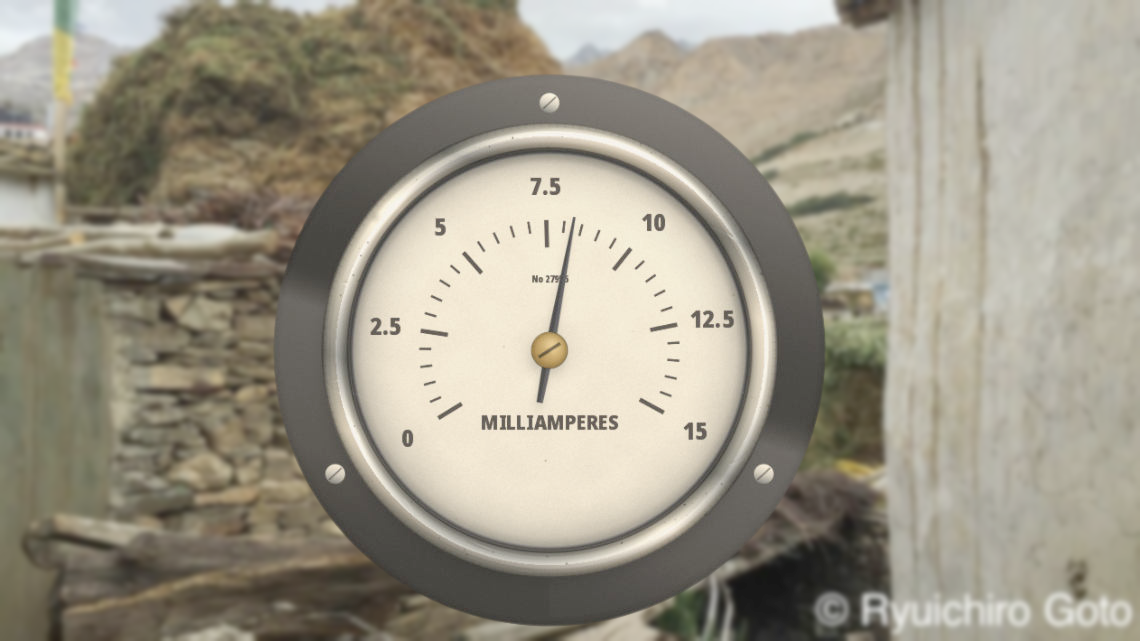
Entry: 8.25 mA
